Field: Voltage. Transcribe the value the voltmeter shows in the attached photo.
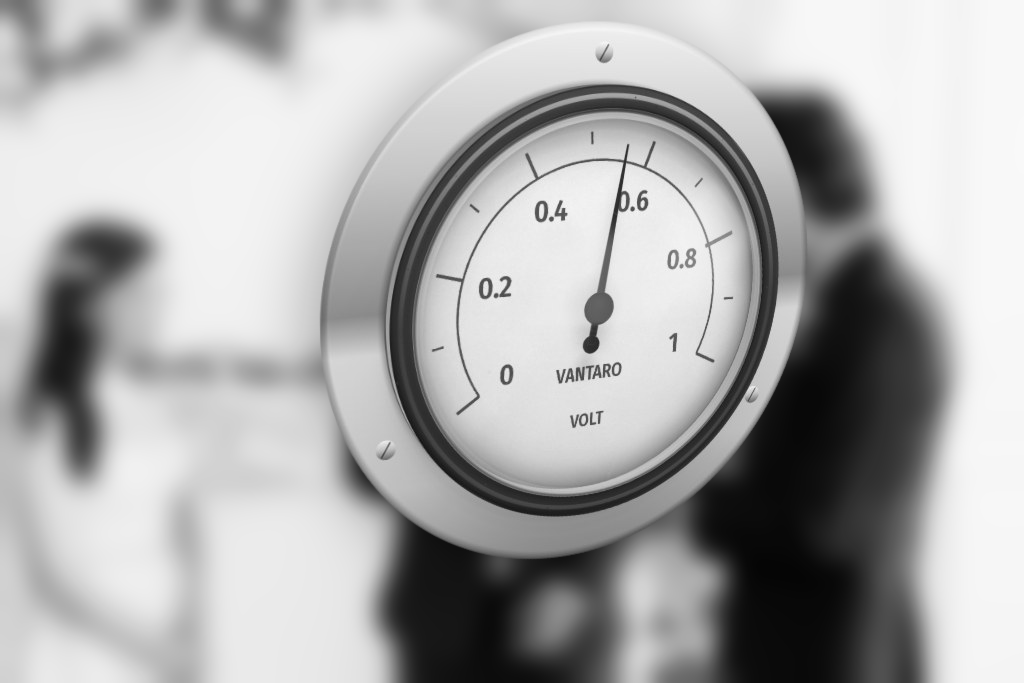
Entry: 0.55 V
